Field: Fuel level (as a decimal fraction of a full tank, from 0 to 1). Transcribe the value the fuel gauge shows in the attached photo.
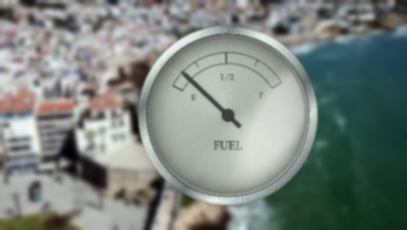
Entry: 0.125
